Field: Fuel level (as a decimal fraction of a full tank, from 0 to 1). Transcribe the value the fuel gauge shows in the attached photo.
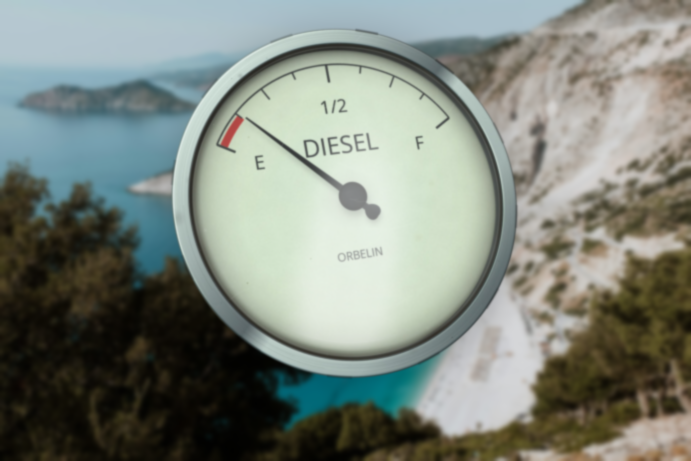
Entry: 0.125
